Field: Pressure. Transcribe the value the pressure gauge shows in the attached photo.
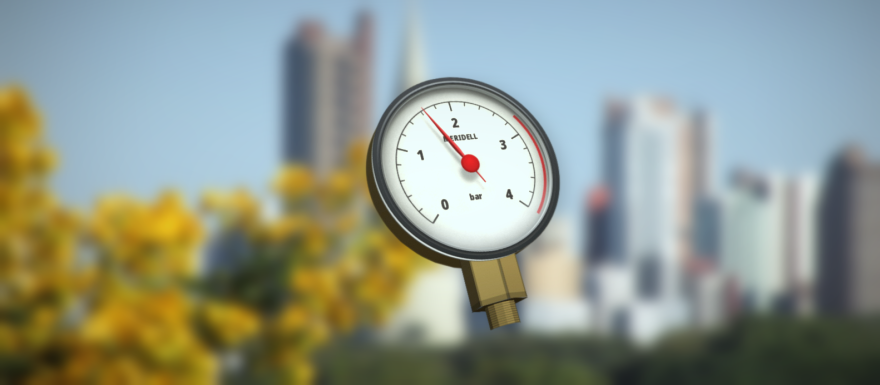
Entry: 1.6 bar
